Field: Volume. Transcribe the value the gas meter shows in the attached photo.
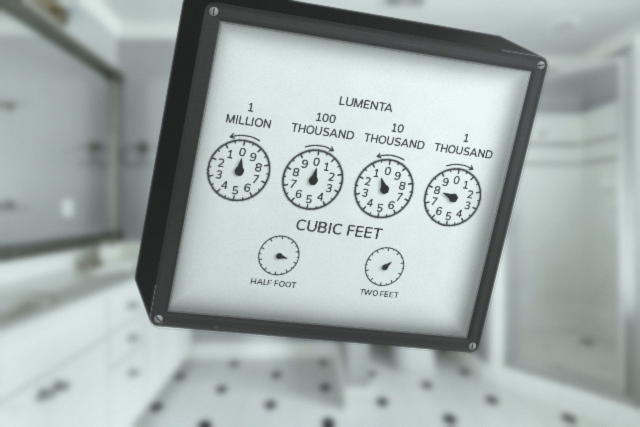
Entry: 800 ft³
